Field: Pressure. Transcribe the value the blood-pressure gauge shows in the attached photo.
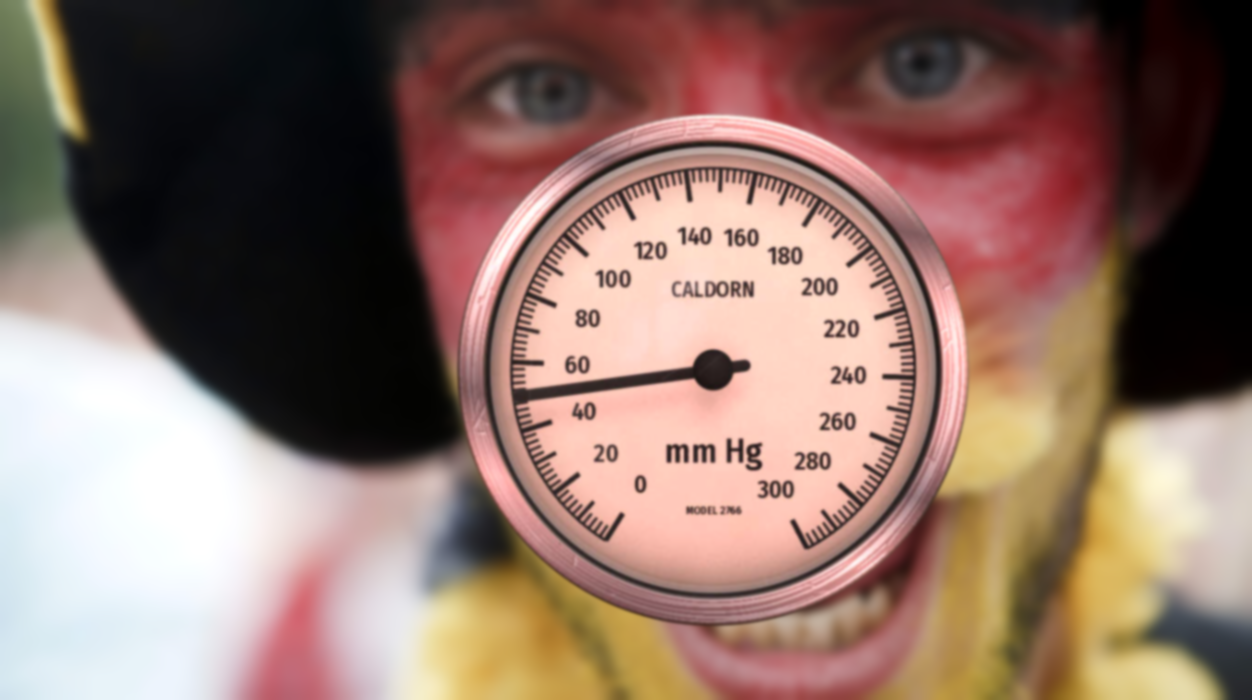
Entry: 50 mmHg
